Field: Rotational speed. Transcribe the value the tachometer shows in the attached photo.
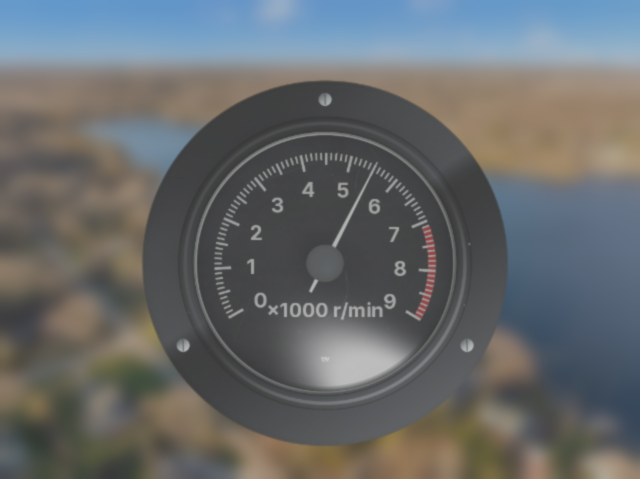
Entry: 5500 rpm
